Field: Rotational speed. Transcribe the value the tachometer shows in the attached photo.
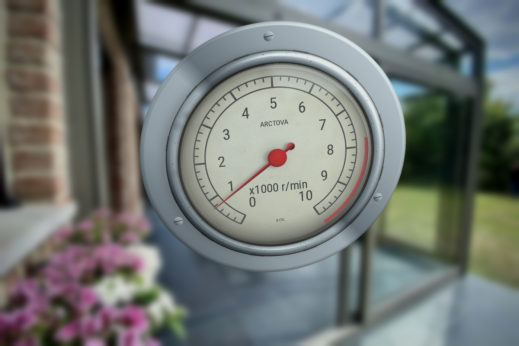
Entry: 800 rpm
